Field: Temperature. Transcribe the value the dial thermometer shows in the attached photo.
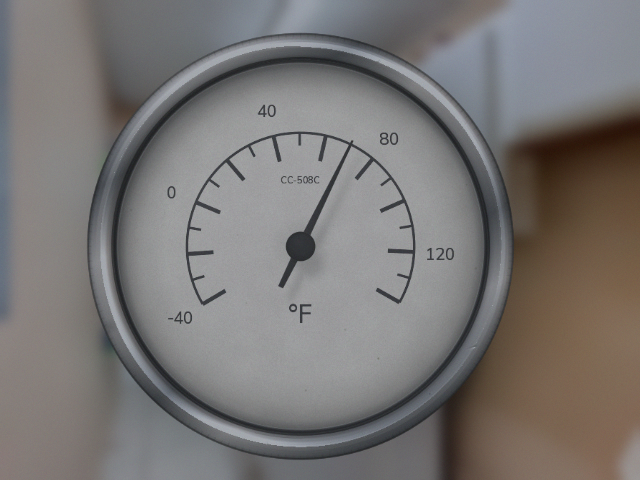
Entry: 70 °F
